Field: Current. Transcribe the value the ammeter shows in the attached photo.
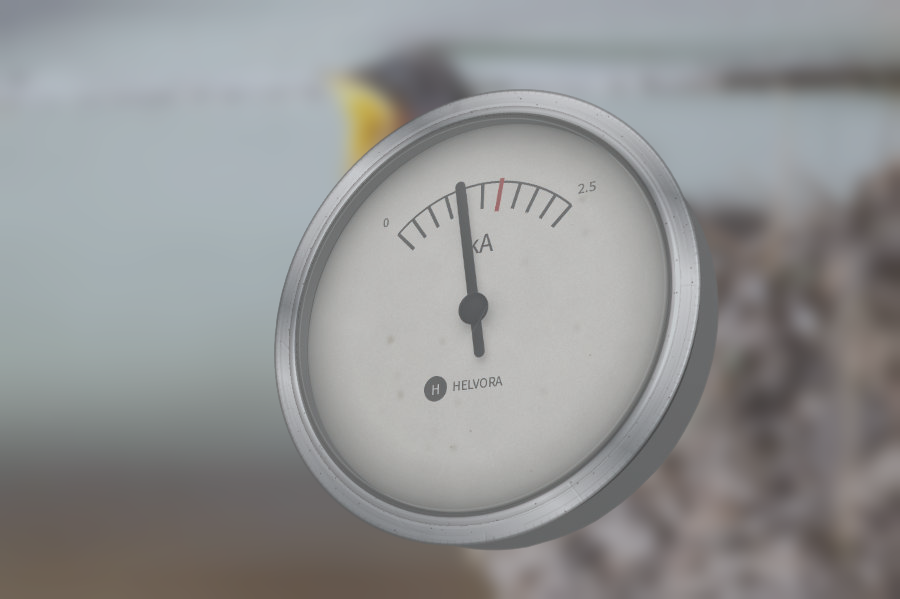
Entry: 1 kA
